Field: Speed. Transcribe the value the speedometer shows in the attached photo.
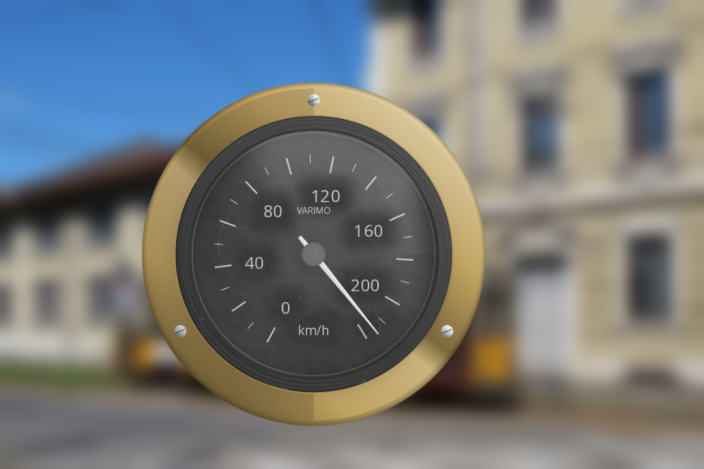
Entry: 215 km/h
